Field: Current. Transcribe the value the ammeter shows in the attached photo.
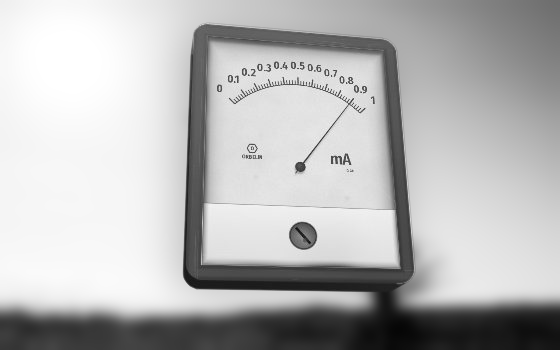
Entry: 0.9 mA
